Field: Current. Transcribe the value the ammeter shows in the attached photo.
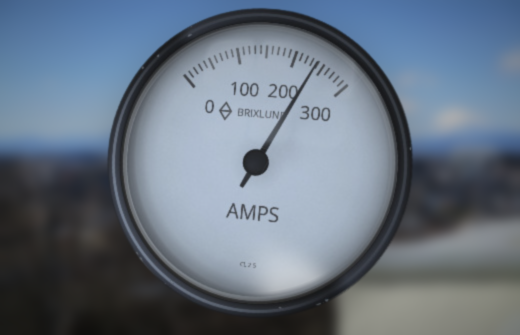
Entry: 240 A
